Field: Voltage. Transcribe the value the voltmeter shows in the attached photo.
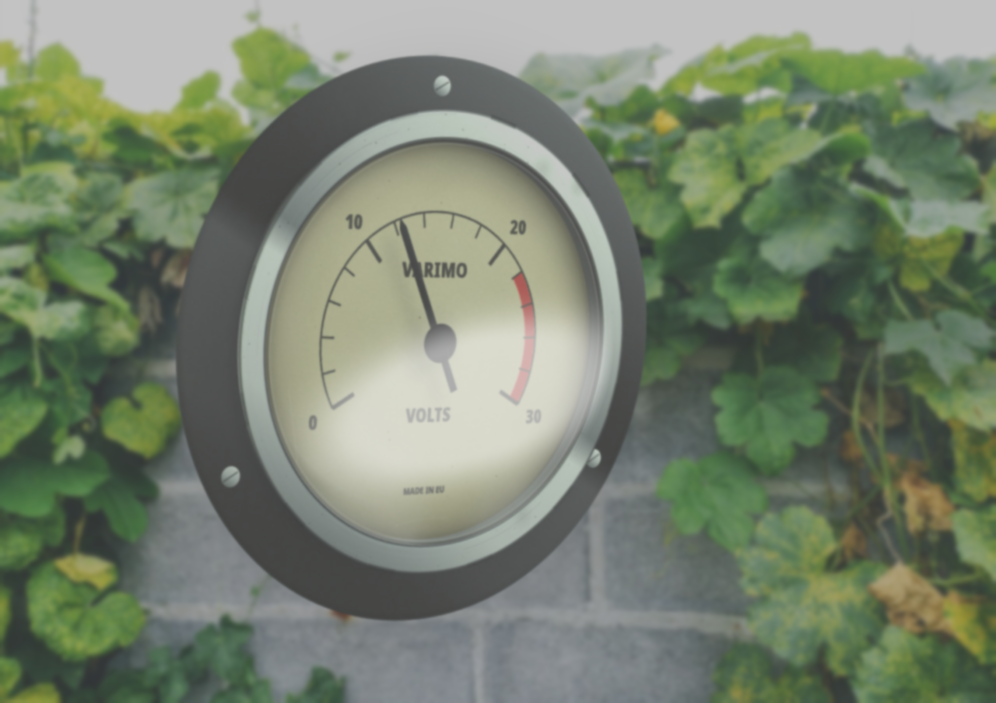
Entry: 12 V
